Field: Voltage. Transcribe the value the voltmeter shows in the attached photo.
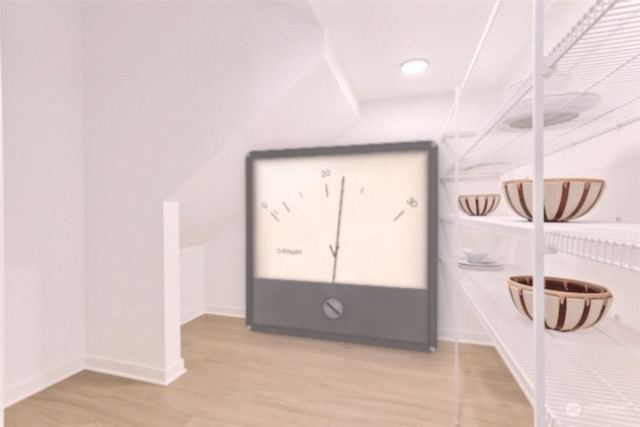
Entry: 22.5 V
